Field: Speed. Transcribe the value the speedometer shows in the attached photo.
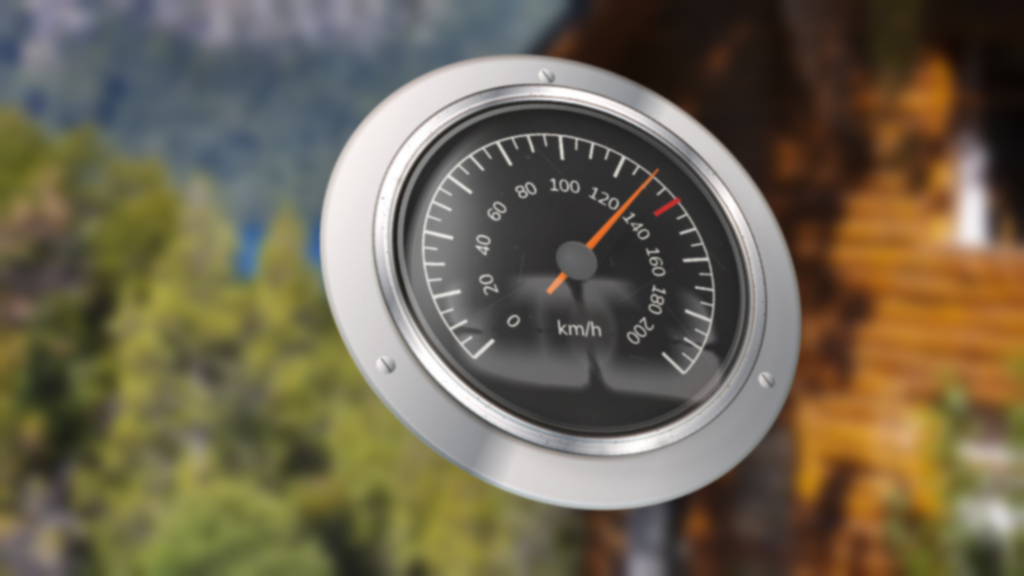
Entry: 130 km/h
